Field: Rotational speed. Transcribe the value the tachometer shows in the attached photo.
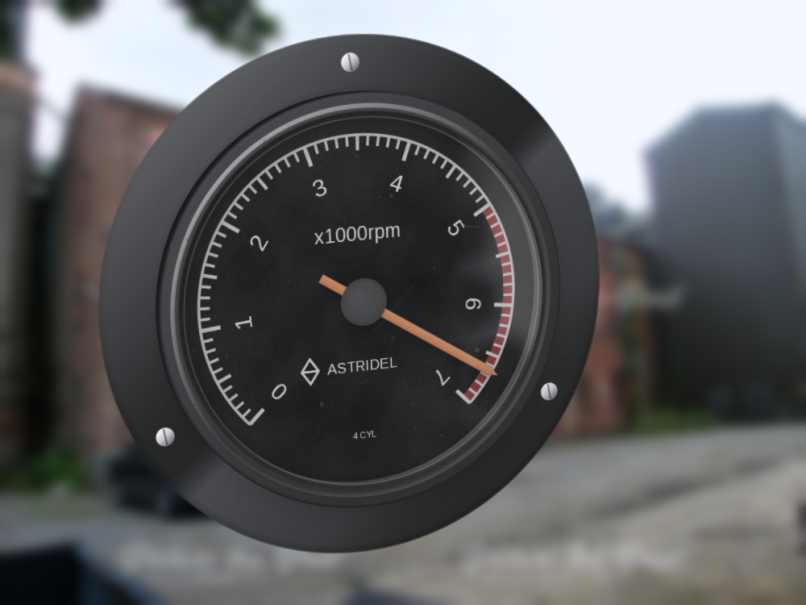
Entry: 6650 rpm
